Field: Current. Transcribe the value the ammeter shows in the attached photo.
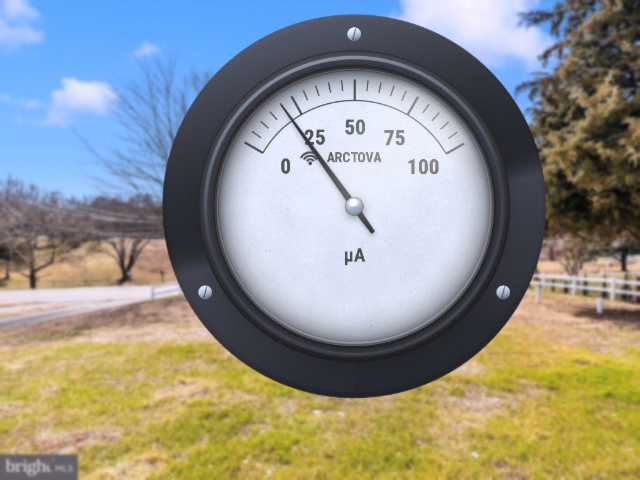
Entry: 20 µA
